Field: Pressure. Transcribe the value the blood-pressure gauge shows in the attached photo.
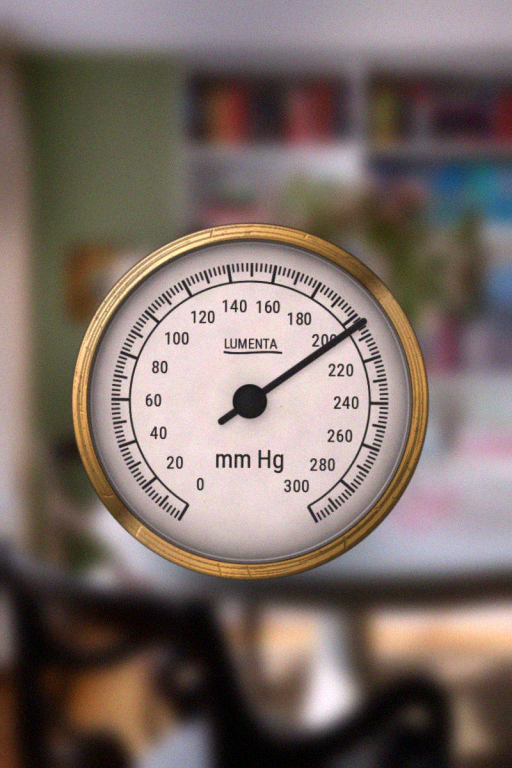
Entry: 204 mmHg
